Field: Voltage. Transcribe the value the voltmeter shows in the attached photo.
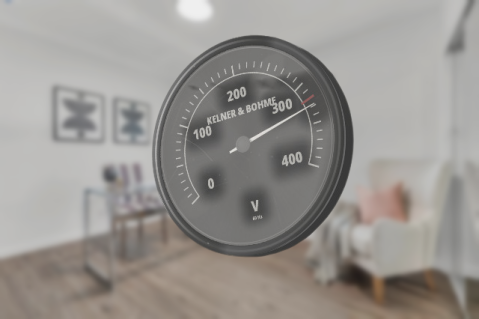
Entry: 330 V
